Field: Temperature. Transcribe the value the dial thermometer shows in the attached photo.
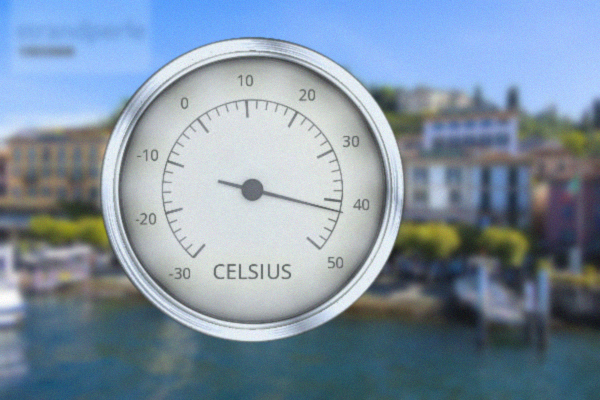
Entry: 42 °C
